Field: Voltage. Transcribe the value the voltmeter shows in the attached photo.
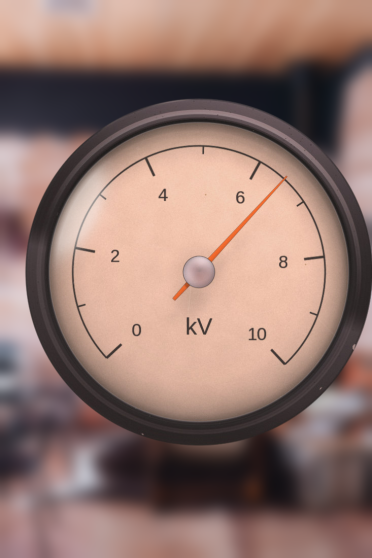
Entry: 6.5 kV
